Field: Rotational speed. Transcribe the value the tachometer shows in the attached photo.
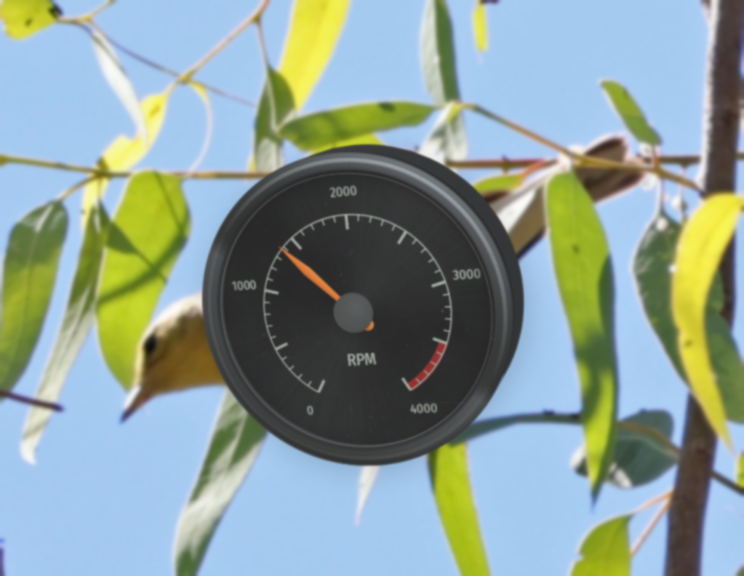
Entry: 1400 rpm
